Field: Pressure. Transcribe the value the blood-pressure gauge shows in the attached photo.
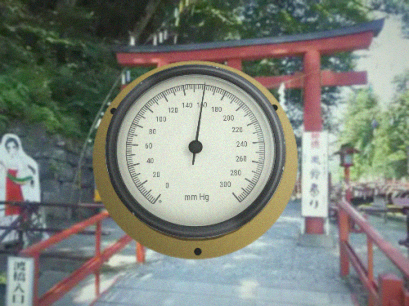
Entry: 160 mmHg
